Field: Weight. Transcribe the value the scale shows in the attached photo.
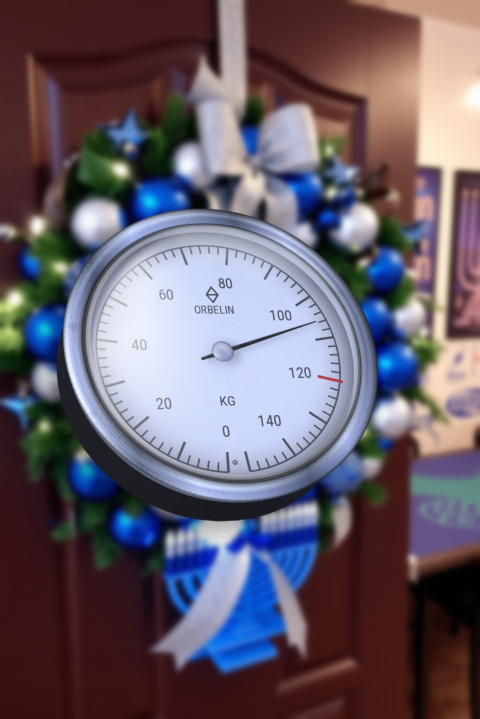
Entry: 106 kg
